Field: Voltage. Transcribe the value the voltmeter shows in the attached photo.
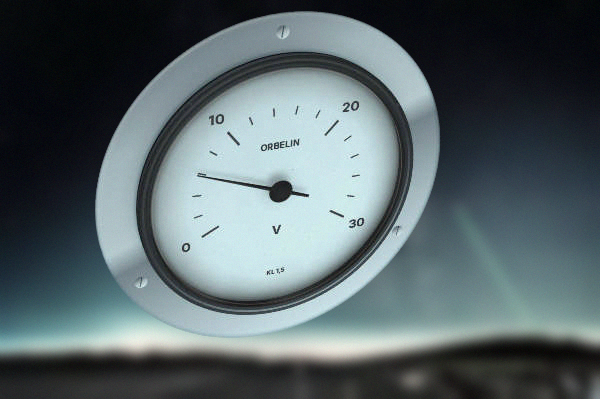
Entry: 6 V
